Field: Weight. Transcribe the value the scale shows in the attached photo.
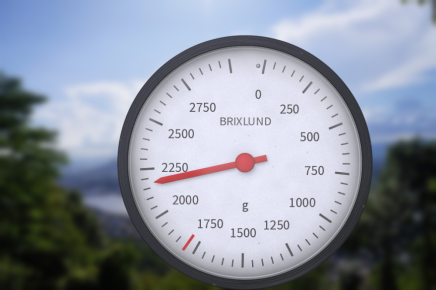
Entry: 2175 g
